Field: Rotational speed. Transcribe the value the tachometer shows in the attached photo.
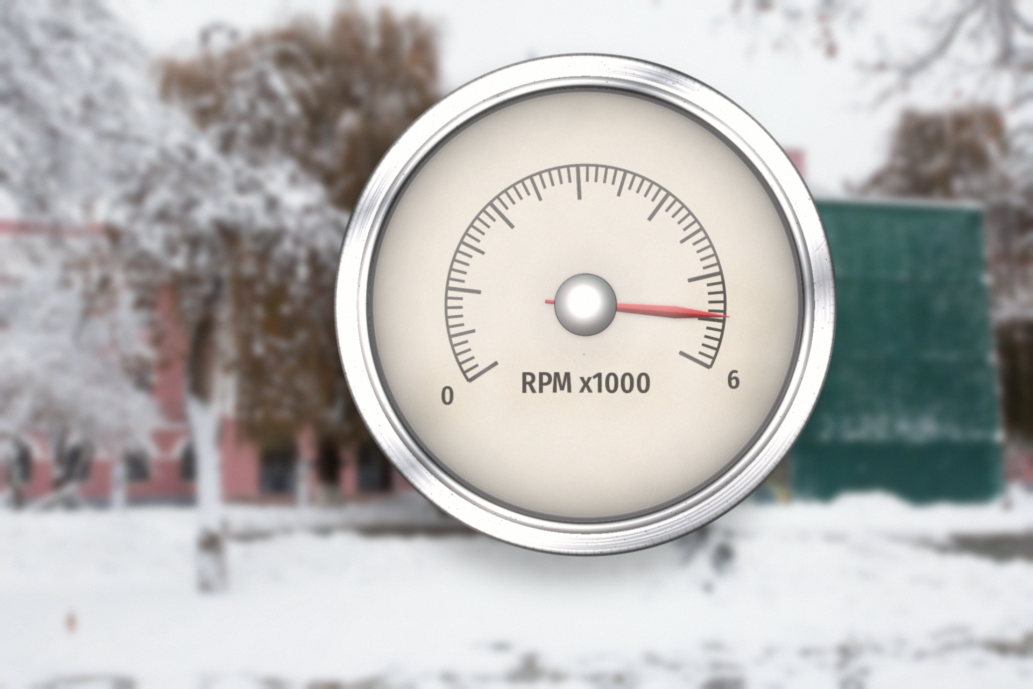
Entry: 5450 rpm
